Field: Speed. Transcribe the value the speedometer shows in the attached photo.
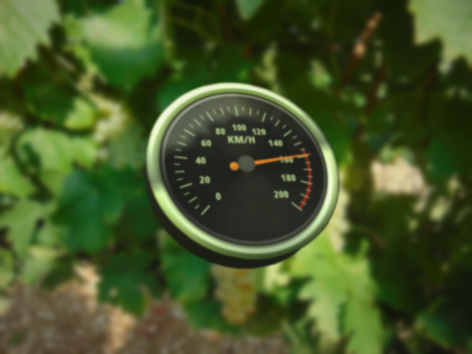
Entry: 160 km/h
